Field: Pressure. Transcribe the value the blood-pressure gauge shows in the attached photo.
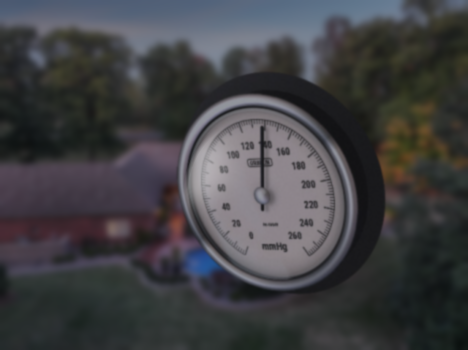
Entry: 140 mmHg
